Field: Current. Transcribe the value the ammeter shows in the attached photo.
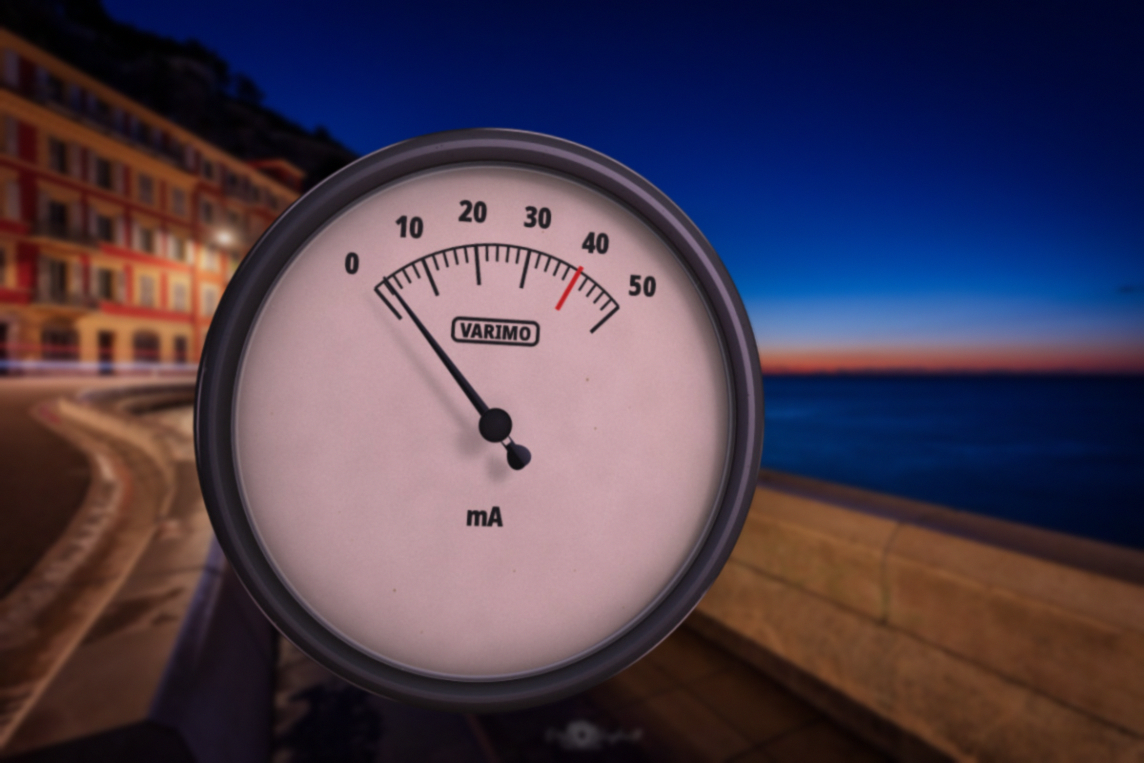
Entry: 2 mA
